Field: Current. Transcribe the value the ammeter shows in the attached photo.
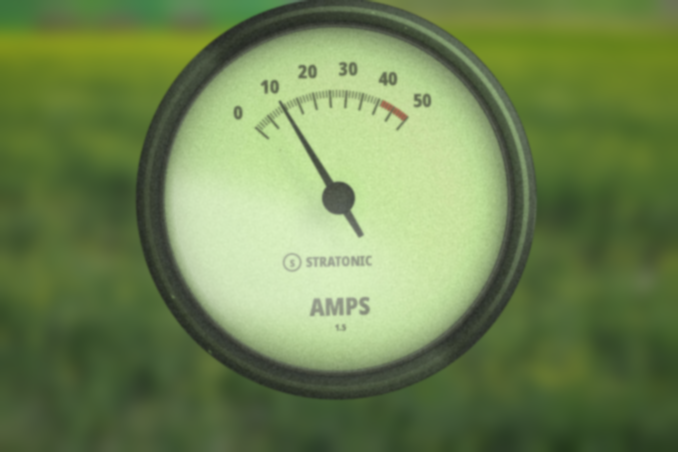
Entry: 10 A
